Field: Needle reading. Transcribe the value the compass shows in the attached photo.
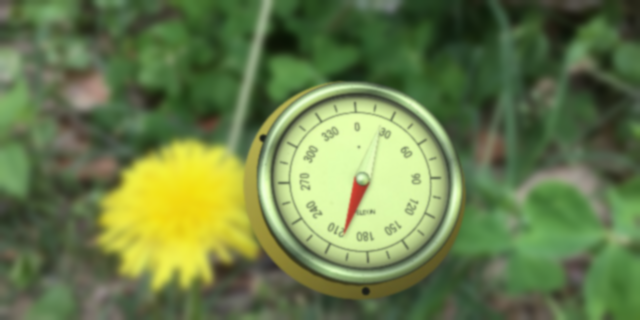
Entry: 202.5 °
